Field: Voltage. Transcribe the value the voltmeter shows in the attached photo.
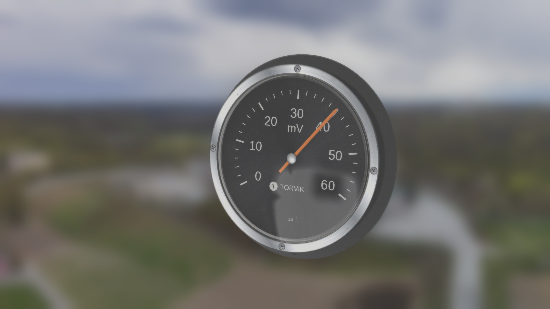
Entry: 40 mV
